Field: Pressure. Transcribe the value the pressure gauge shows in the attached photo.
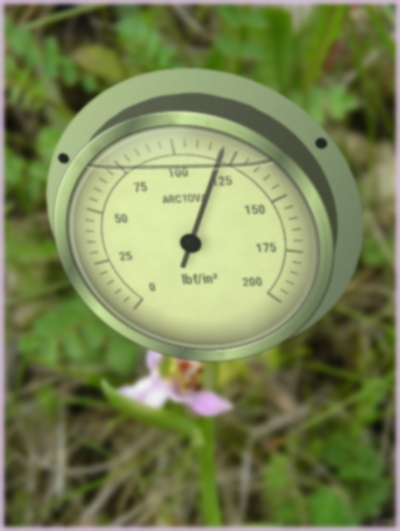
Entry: 120 psi
